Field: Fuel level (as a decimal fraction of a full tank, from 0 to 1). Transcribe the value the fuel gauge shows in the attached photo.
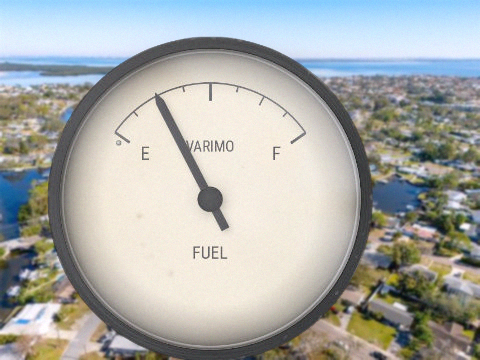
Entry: 0.25
